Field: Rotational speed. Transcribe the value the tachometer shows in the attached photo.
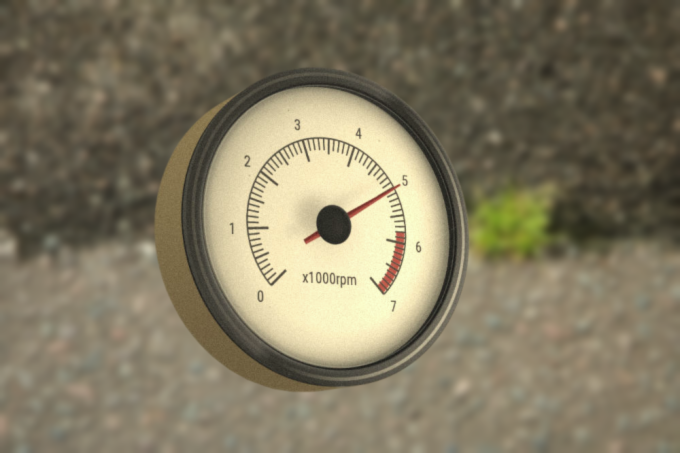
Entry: 5000 rpm
